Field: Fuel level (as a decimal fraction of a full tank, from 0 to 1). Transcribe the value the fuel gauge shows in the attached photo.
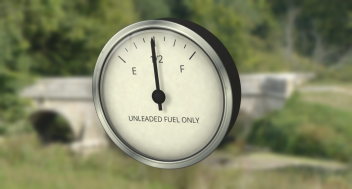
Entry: 0.5
